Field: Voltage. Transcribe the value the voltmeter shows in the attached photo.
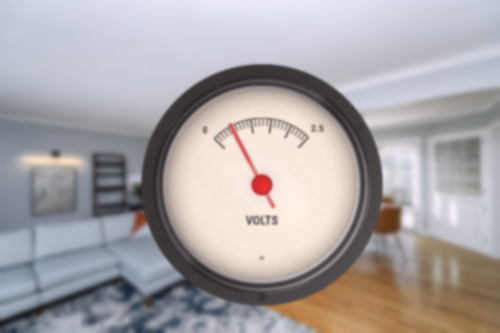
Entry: 0.5 V
